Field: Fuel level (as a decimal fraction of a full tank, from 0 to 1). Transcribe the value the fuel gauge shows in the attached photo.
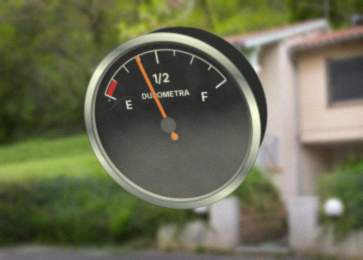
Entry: 0.375
